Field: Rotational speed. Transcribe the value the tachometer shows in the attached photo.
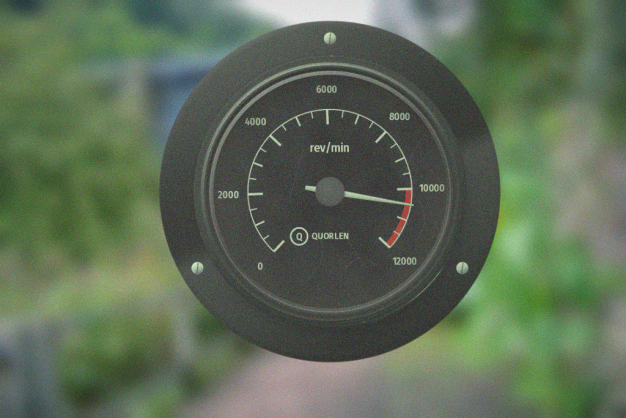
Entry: 10500 rpm
